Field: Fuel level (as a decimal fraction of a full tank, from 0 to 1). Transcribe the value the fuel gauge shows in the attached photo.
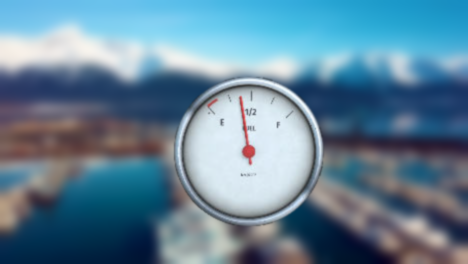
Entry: 0.375
